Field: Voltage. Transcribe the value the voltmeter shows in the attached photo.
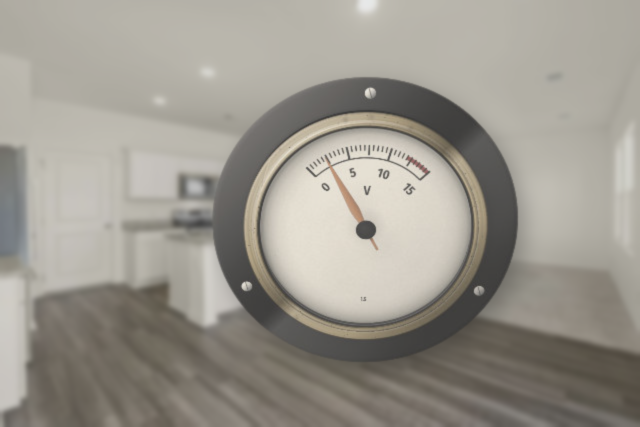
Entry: 2.5 V
